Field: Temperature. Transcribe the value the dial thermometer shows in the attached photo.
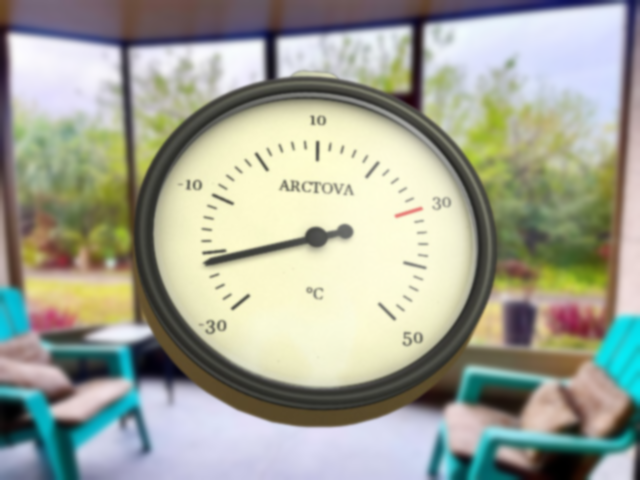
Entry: -22 °C
